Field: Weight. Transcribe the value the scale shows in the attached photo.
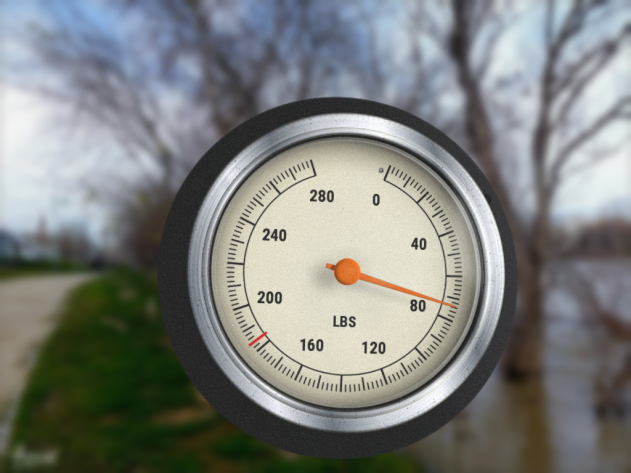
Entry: 74 lb
